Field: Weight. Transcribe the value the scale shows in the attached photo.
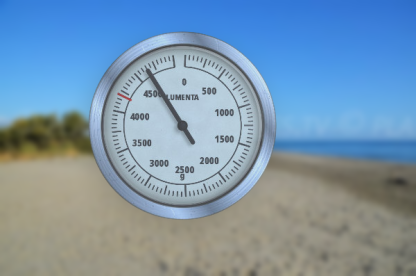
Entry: 4650 g
